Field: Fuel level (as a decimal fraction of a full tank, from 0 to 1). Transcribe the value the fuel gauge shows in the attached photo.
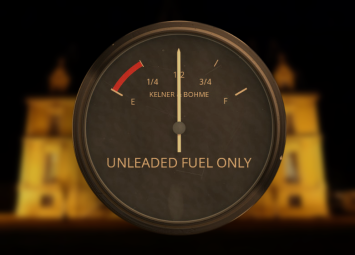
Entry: 0.5
